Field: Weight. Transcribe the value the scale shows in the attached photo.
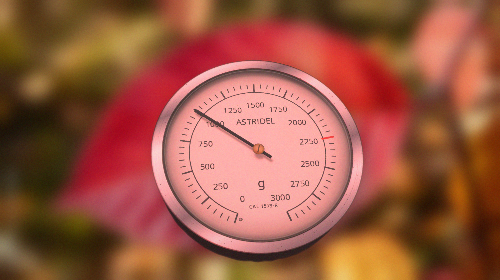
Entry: 1000 g
